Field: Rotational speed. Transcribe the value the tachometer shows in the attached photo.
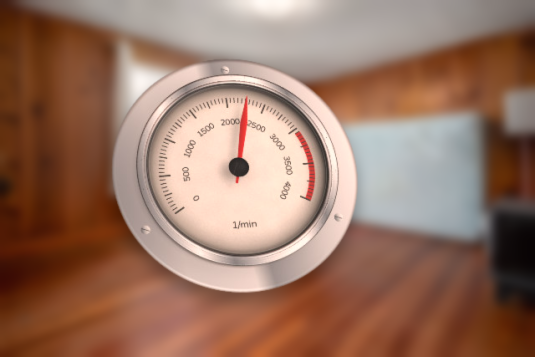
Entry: 2250 rpm
